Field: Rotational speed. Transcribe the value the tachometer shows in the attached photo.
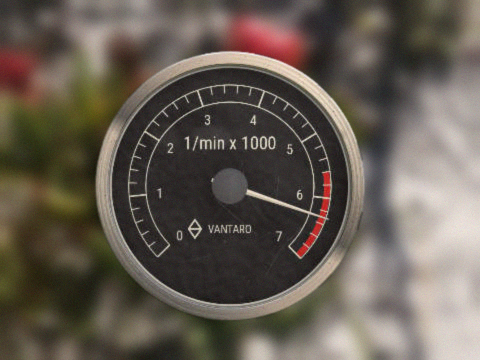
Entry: 6300 rpm
